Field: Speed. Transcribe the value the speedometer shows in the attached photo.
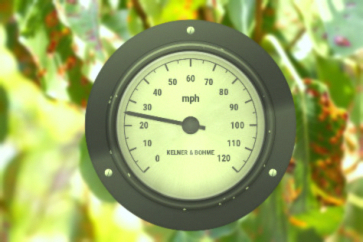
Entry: 25 mph
